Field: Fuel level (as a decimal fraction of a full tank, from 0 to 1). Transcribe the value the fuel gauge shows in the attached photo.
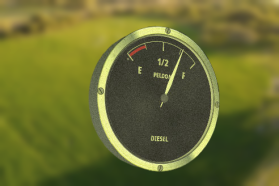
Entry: 0.75
